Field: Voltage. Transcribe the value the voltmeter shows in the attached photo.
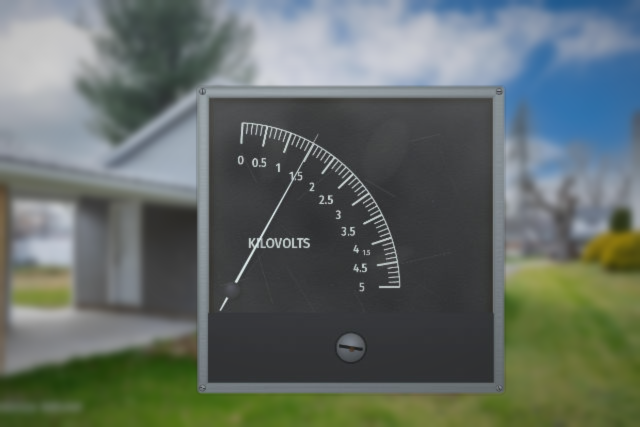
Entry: 1.5 kV
